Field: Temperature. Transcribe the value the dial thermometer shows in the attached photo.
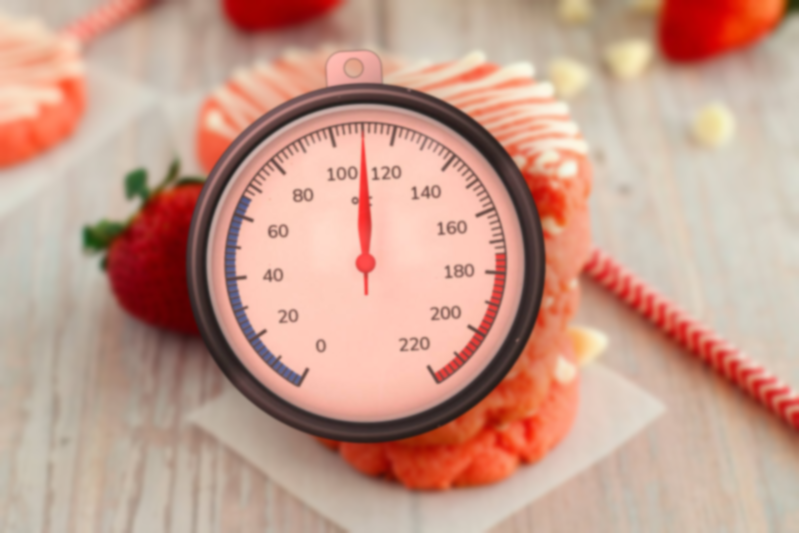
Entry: 110 °F
